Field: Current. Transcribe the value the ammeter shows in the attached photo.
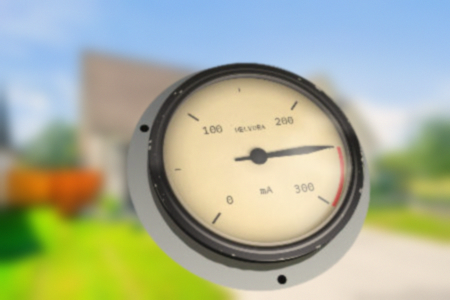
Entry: 250 mA
